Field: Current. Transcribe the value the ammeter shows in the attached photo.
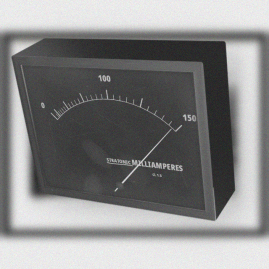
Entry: 147.5 mA
